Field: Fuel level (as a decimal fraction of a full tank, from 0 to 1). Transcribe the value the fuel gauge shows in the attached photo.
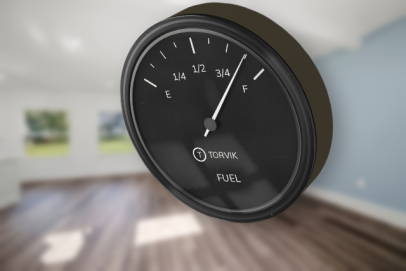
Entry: 0.875
